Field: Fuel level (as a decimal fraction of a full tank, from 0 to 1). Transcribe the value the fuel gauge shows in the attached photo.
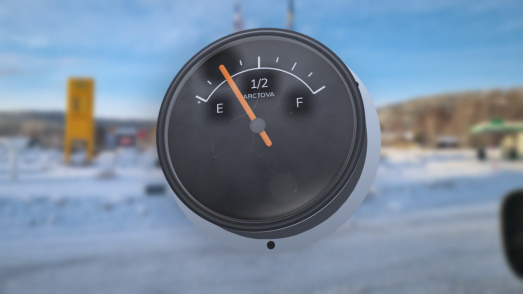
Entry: 0.25
